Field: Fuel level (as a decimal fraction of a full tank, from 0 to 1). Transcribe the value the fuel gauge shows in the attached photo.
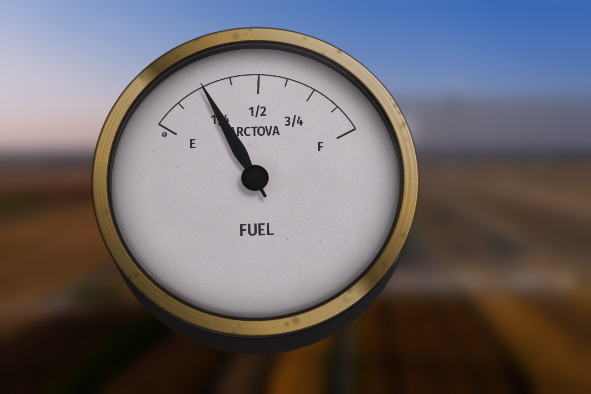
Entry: 0.25
